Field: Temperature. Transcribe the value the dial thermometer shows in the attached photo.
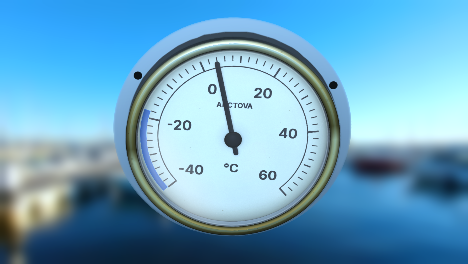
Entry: 4 °C
